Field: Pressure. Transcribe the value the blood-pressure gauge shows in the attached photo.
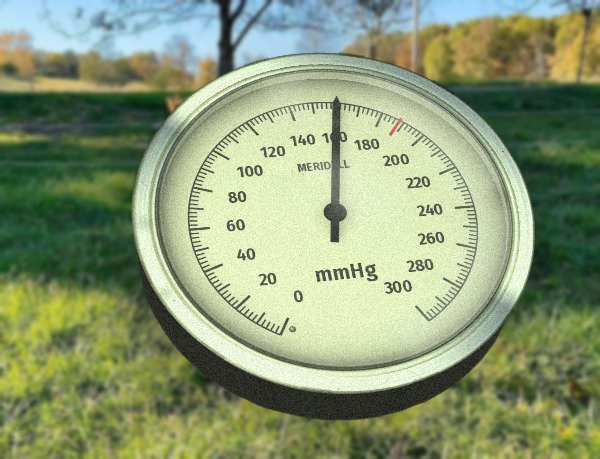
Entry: 160 mmHg
